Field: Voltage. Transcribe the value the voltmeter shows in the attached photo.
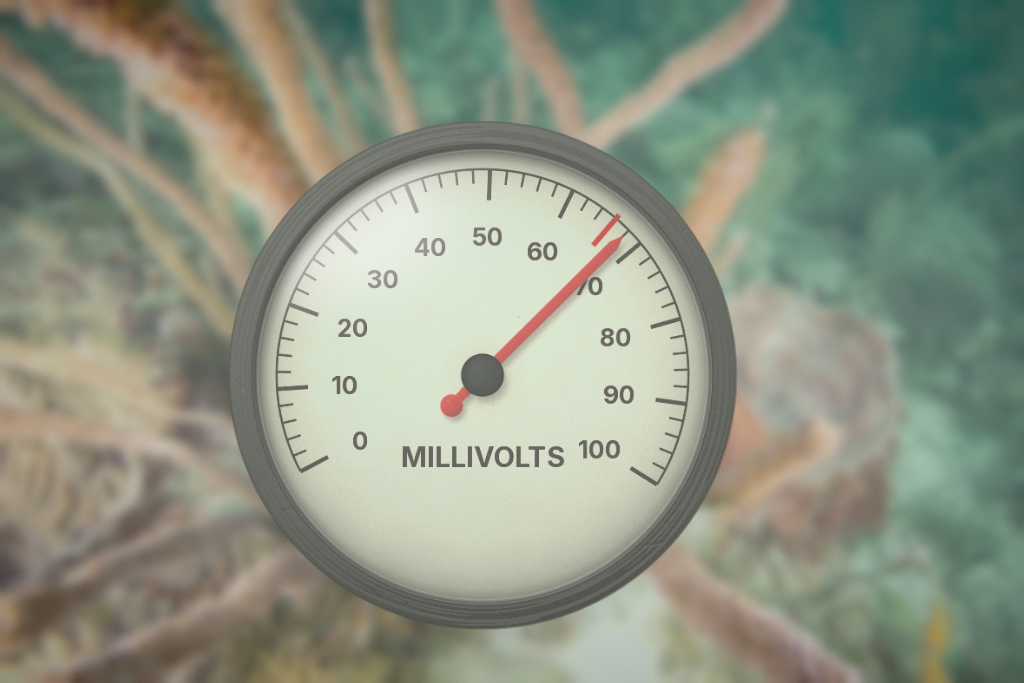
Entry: 68 mV
